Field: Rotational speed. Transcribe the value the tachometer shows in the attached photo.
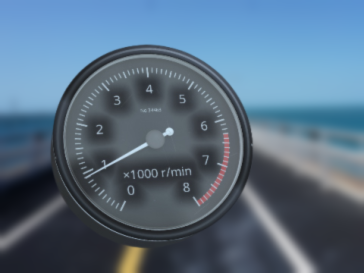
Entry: 900 rpm
